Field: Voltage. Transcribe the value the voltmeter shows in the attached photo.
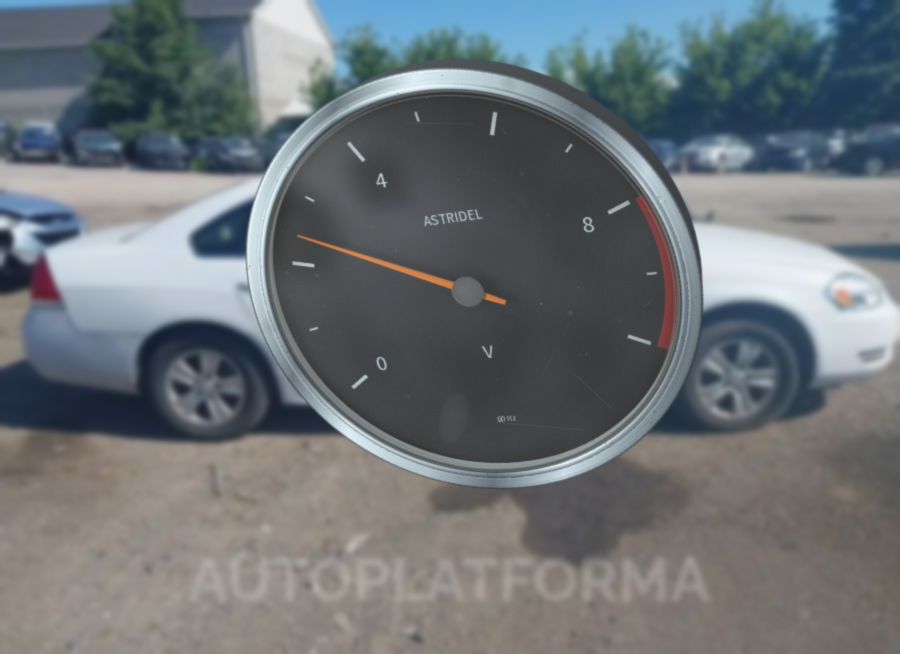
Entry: 2.5 V
